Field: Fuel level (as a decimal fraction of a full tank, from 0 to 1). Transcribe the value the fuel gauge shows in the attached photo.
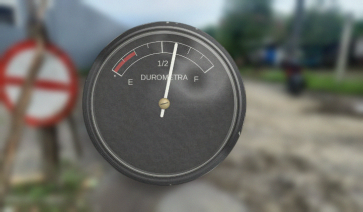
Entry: 0.625
